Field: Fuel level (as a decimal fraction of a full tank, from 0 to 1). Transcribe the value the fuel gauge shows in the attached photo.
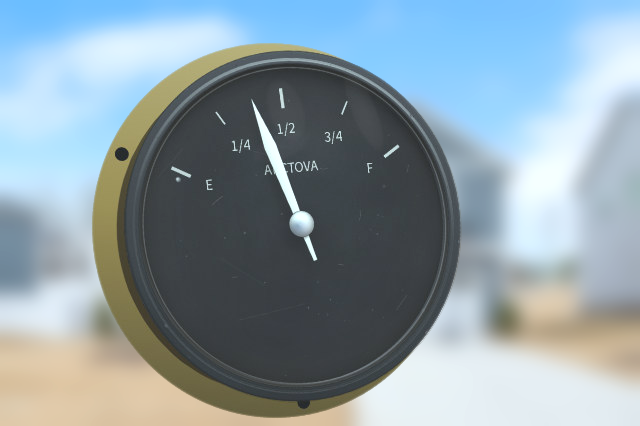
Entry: 0.375
